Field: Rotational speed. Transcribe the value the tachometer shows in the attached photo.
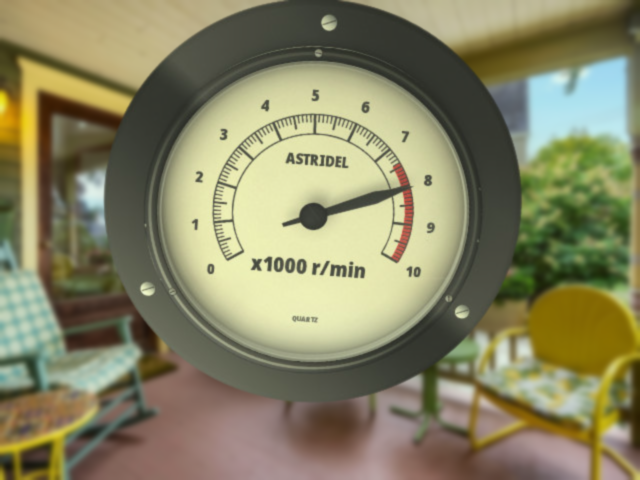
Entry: 8000 rpm
